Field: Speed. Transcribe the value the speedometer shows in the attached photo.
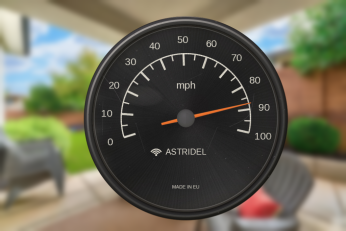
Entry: 87.5 mph
